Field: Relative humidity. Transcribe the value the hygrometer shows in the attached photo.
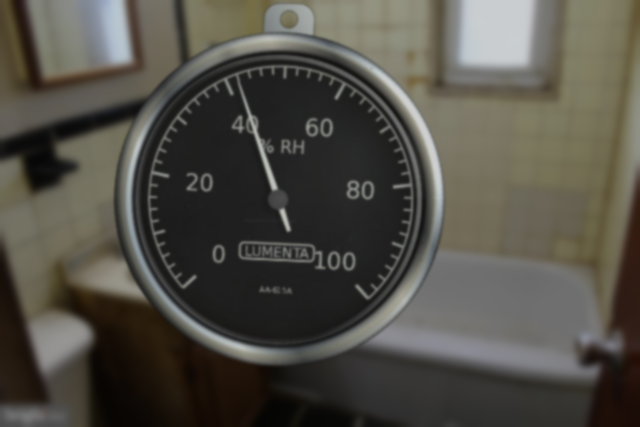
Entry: 42 %
